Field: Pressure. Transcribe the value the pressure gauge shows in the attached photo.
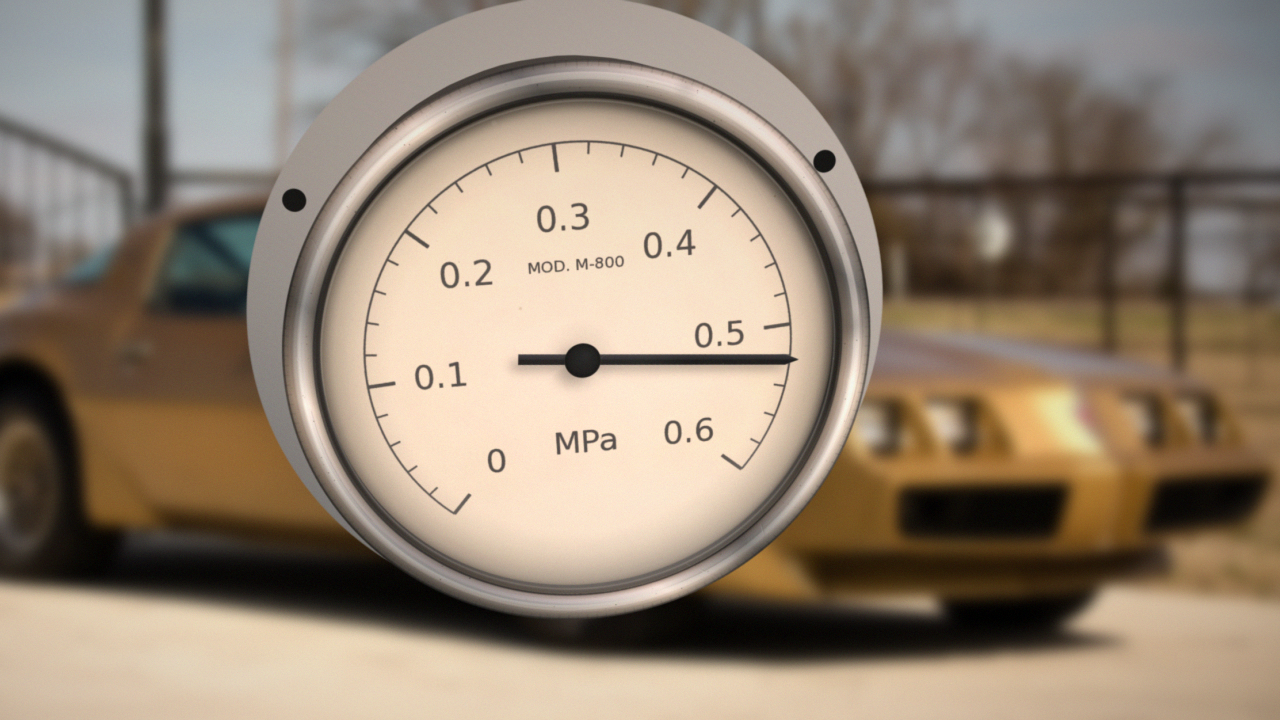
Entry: 0.52 MPa
